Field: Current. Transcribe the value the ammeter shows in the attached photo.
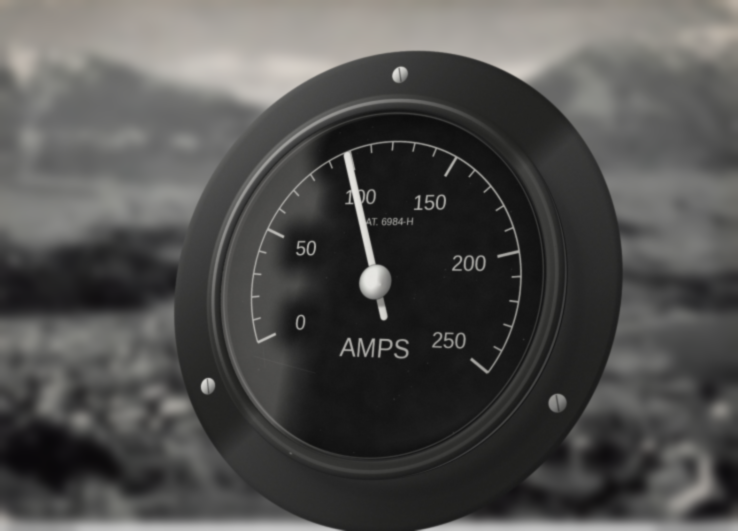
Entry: 100 A
